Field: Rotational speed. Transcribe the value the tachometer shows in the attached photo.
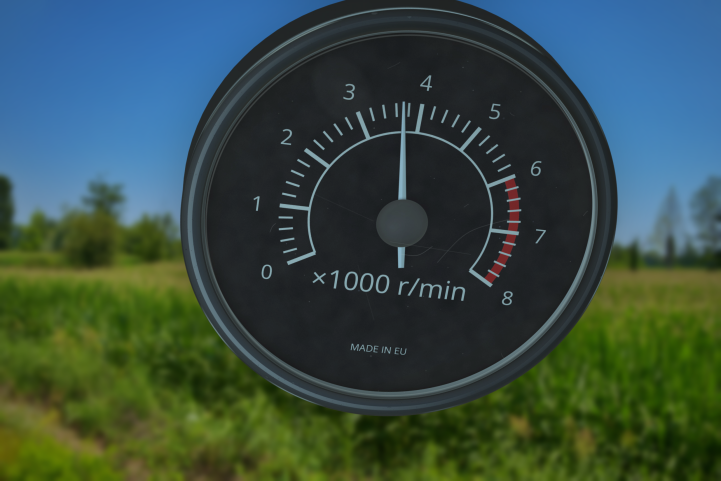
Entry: 3700 rpm
